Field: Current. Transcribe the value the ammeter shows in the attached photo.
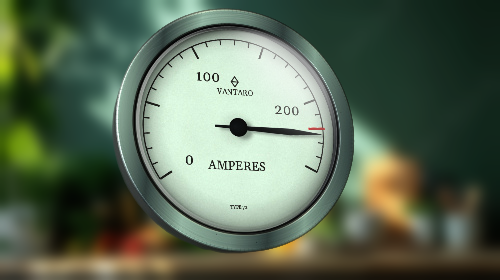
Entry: 225 A
